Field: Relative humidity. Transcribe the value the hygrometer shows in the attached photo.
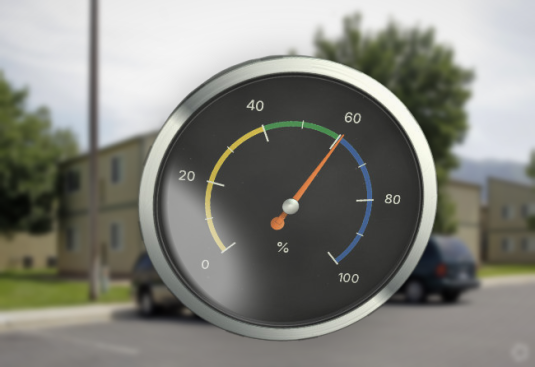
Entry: 60 %
